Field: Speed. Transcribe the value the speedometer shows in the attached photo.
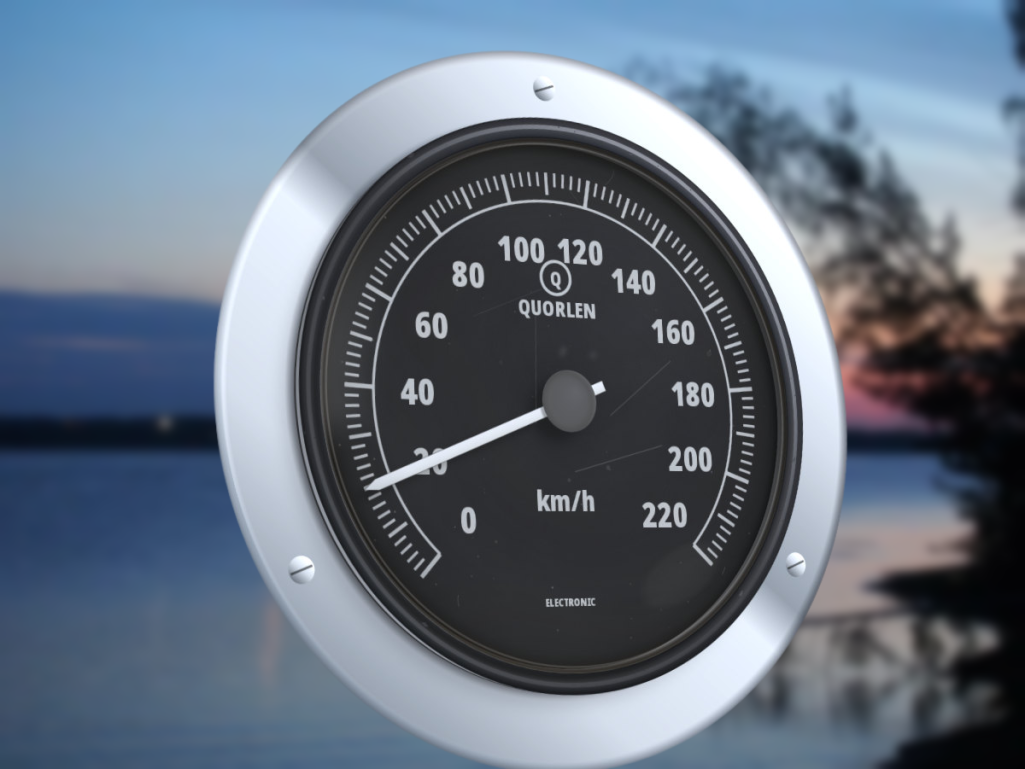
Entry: 20 km/h
